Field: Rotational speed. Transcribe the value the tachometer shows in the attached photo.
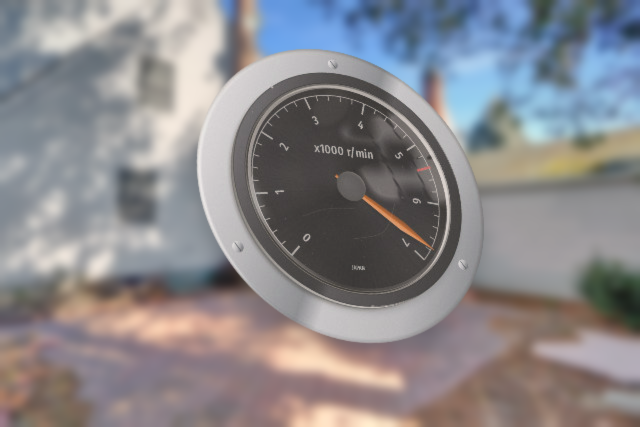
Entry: 6800 rpm
